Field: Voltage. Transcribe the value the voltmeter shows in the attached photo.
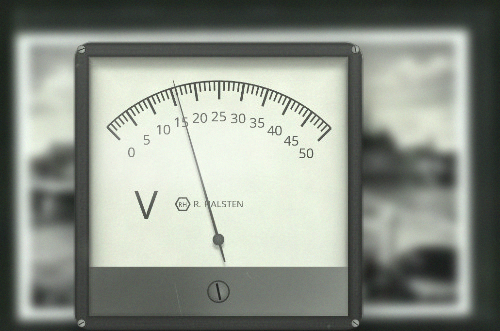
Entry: 16 V
